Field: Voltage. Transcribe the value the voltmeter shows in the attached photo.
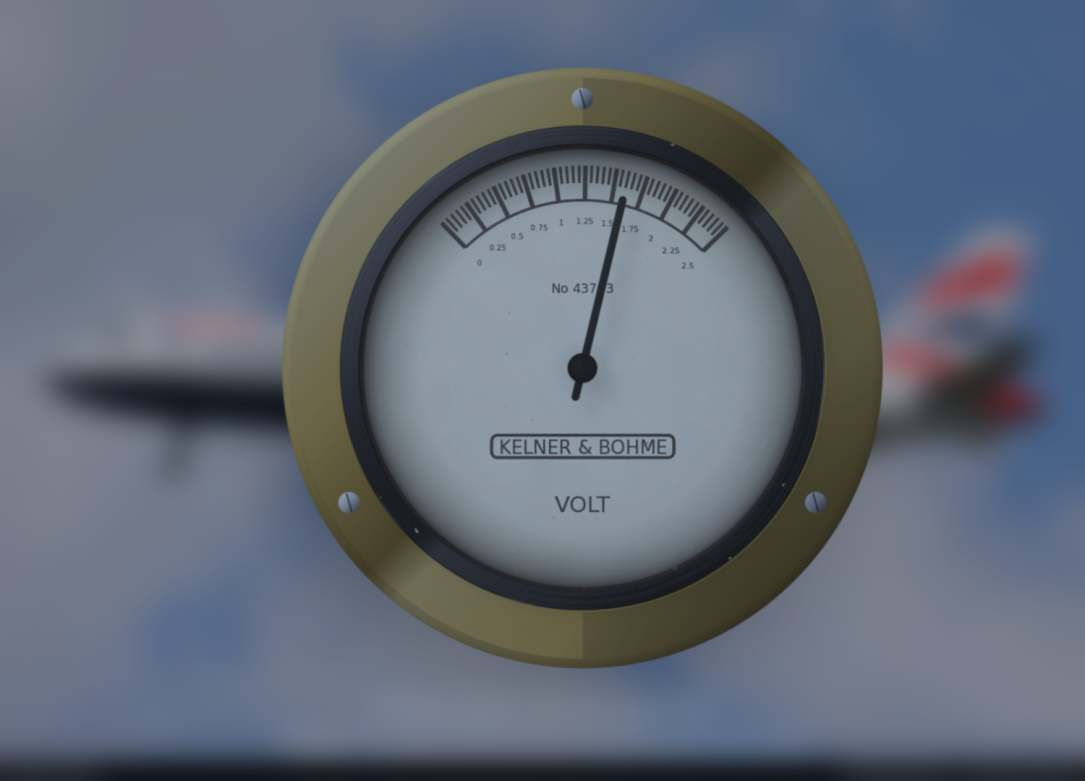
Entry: 1.6 V
